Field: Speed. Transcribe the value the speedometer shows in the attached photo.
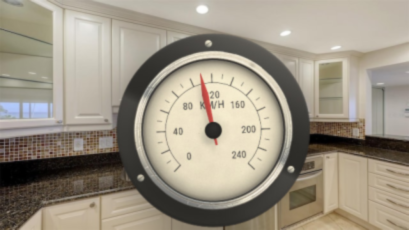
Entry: 110 km/h
